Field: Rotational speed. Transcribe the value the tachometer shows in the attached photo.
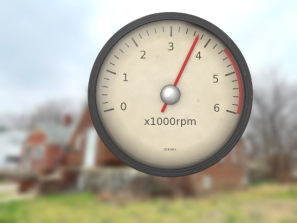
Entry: 3700 rpm
